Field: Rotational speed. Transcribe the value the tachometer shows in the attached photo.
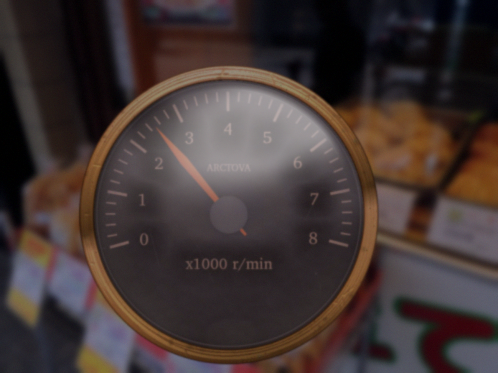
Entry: 2500 rpm
